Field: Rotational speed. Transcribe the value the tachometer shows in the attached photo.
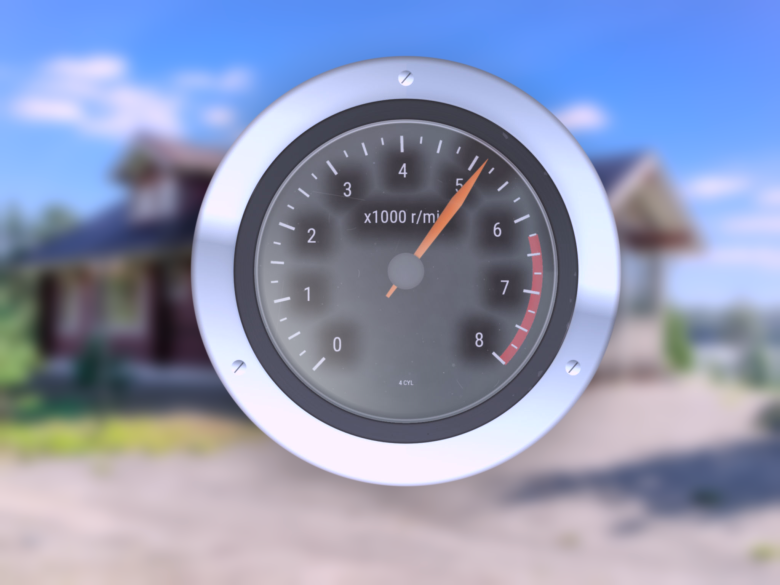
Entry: 5125 rpm
